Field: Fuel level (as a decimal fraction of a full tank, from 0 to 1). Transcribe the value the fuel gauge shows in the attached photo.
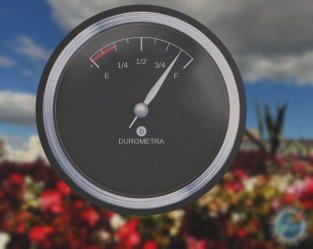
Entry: 0.875
